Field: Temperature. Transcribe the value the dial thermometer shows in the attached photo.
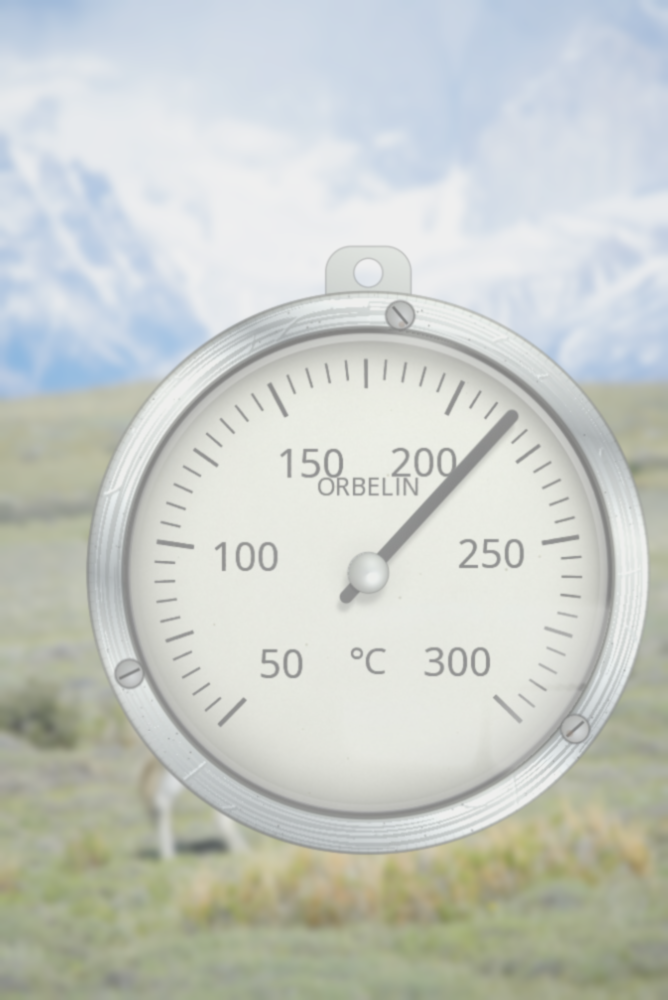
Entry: 215 °C
